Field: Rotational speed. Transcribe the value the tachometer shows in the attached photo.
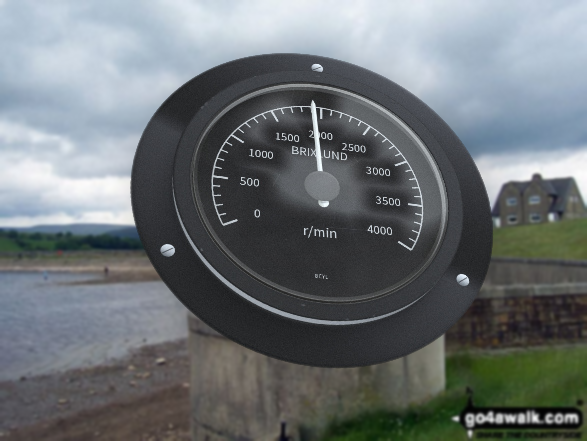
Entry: 1900 rpm
